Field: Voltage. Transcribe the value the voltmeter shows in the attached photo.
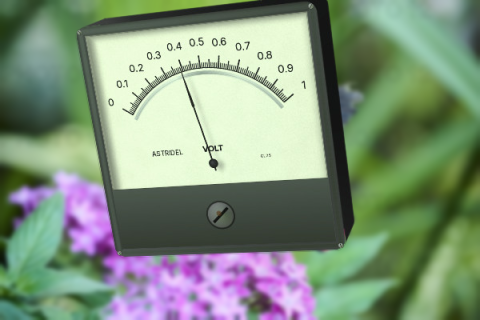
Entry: 0.4 V
